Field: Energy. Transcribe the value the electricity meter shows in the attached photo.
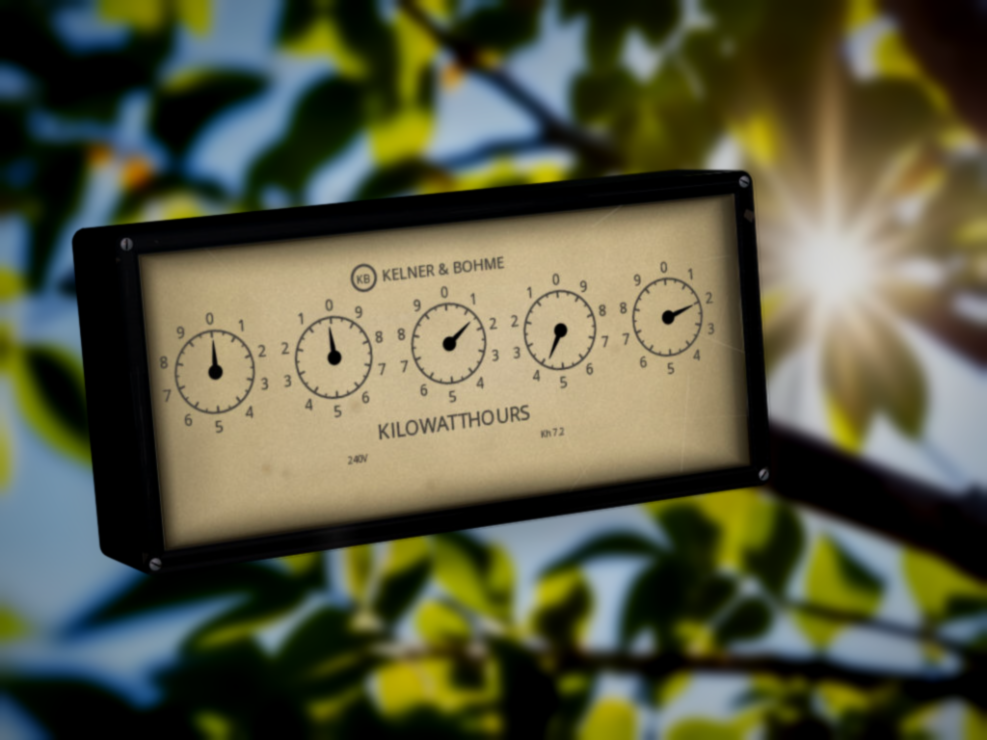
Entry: 142 kWh
